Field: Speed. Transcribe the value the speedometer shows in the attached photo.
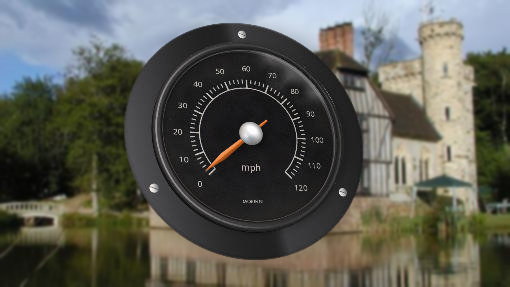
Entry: 2 mph
